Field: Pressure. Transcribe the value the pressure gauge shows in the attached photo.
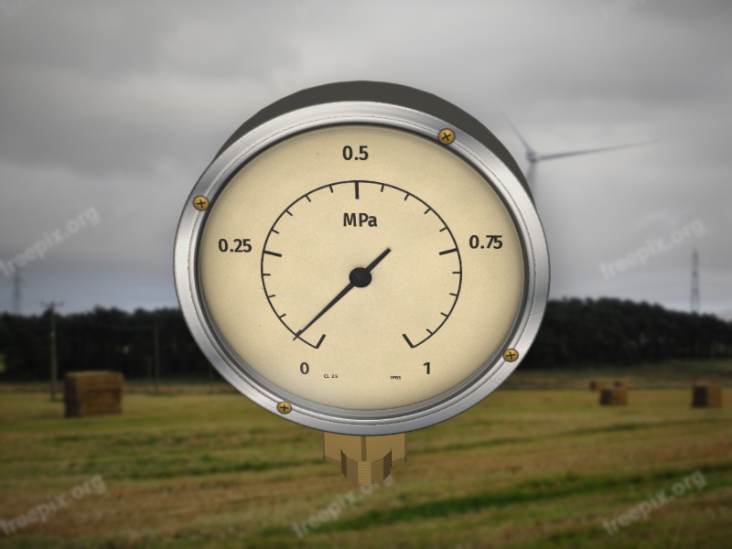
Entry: 0.05 MPa
